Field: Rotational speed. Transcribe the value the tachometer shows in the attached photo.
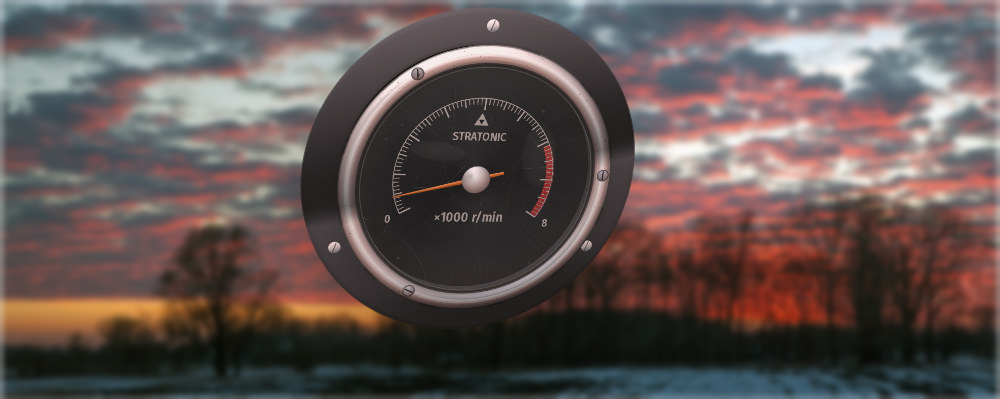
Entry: 500 rpm
